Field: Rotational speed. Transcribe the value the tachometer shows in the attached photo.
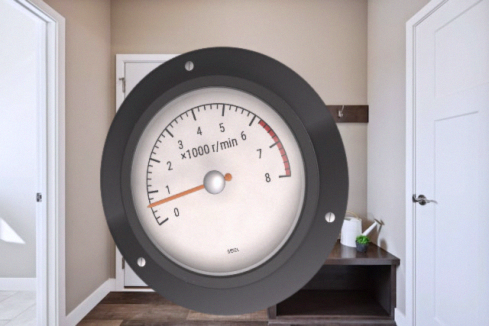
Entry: 600 rpm
